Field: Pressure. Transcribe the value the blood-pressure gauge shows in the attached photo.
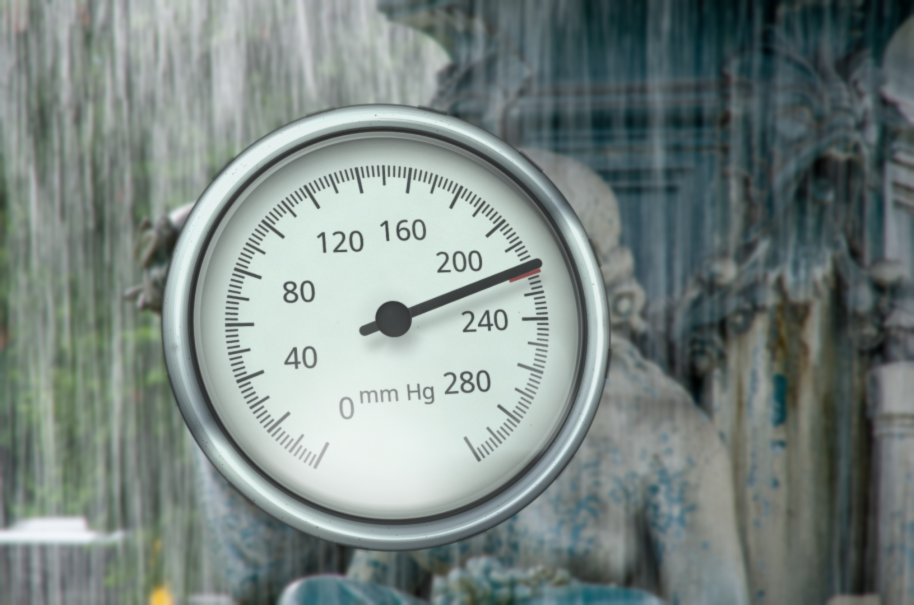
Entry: 220 mmHg
